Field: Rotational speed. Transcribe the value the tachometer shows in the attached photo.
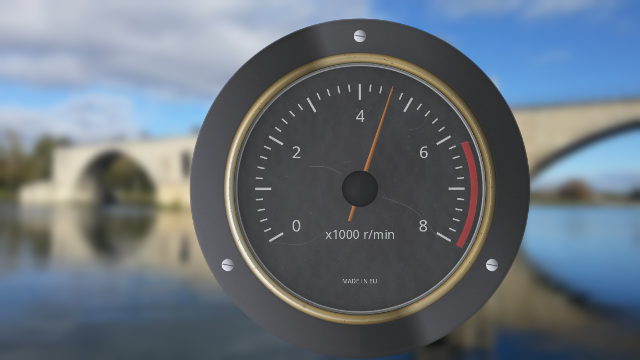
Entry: 4600 rpm
